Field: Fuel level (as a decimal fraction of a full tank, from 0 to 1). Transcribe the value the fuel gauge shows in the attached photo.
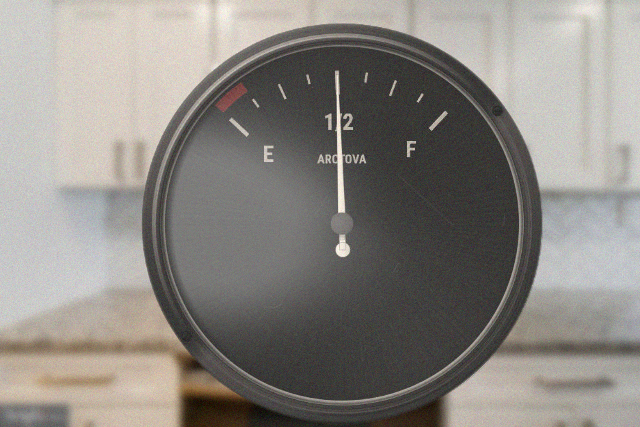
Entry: 0.5
